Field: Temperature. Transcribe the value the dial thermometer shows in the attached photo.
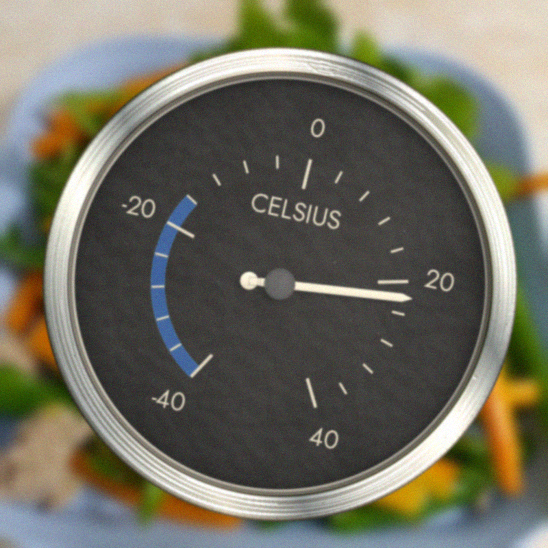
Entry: 22 °C
